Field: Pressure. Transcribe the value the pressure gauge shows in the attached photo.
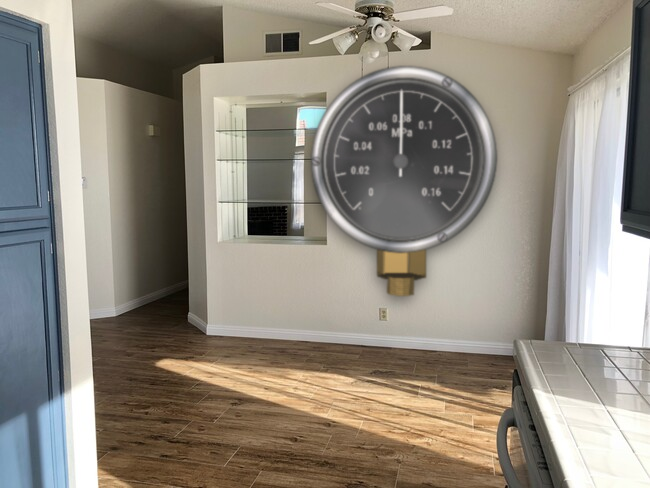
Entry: 0.08 MPa
